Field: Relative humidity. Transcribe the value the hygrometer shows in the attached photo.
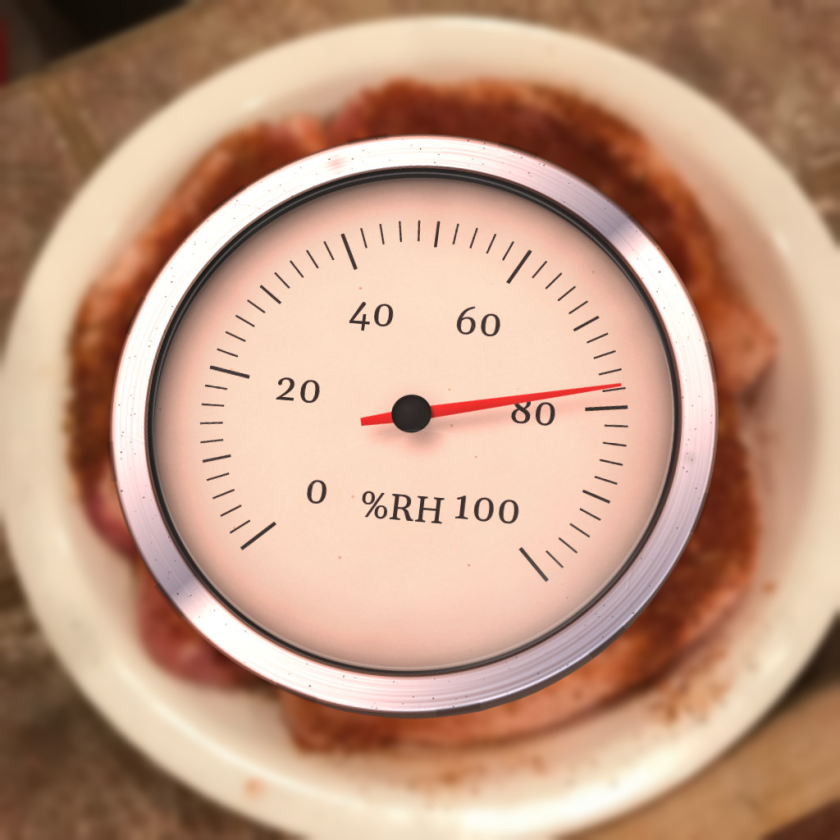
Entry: 78 %
